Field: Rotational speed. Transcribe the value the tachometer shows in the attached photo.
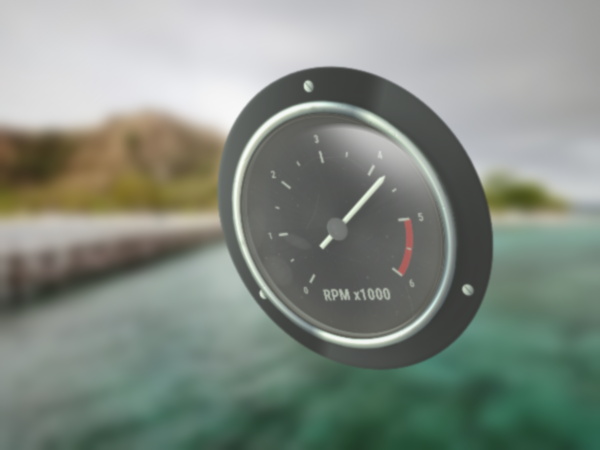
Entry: 4250 rpm
